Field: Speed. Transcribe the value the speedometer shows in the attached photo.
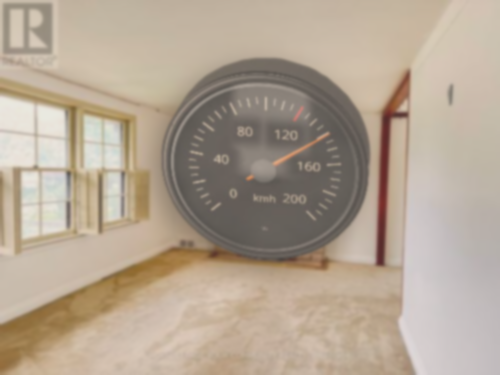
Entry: 140 km/h
